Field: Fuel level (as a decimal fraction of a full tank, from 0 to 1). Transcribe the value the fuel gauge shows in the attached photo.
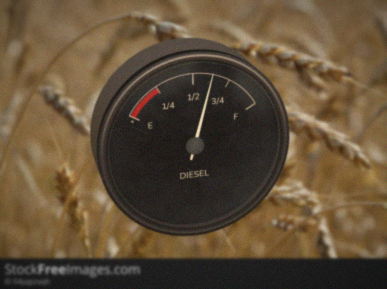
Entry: 0.625
